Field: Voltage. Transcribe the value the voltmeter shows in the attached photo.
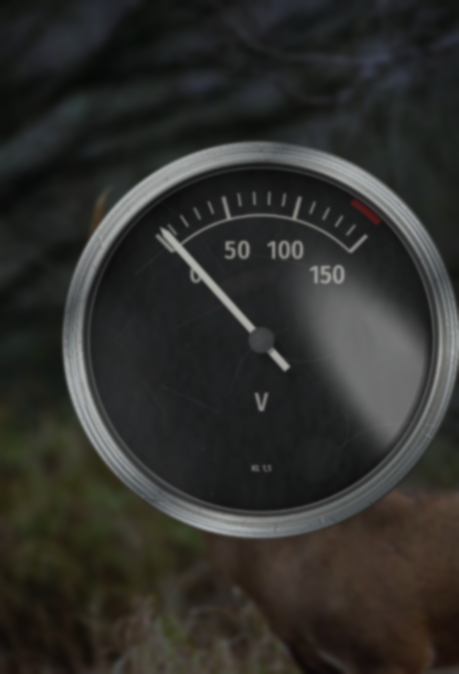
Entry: 5 V
